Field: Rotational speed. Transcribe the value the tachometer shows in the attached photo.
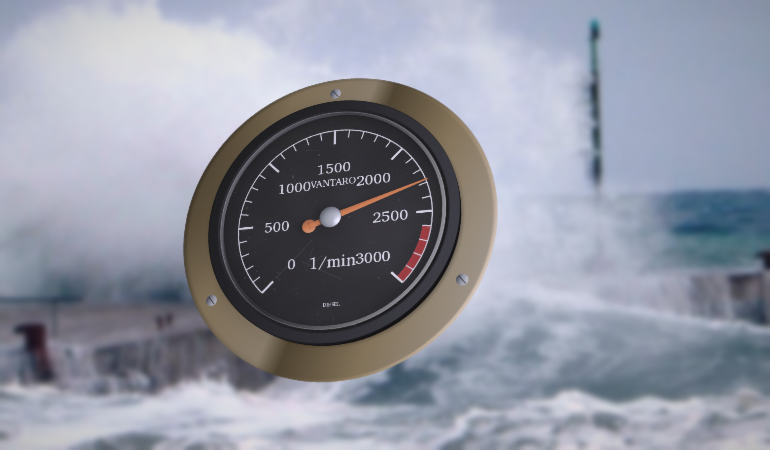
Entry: 2300 rpm
